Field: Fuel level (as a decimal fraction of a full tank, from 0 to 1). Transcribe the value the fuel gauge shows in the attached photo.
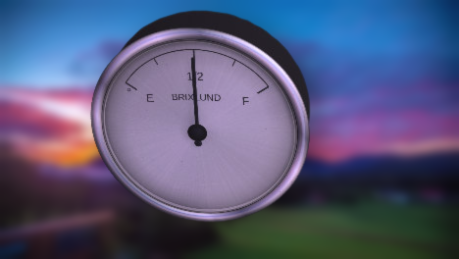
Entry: 0.5
